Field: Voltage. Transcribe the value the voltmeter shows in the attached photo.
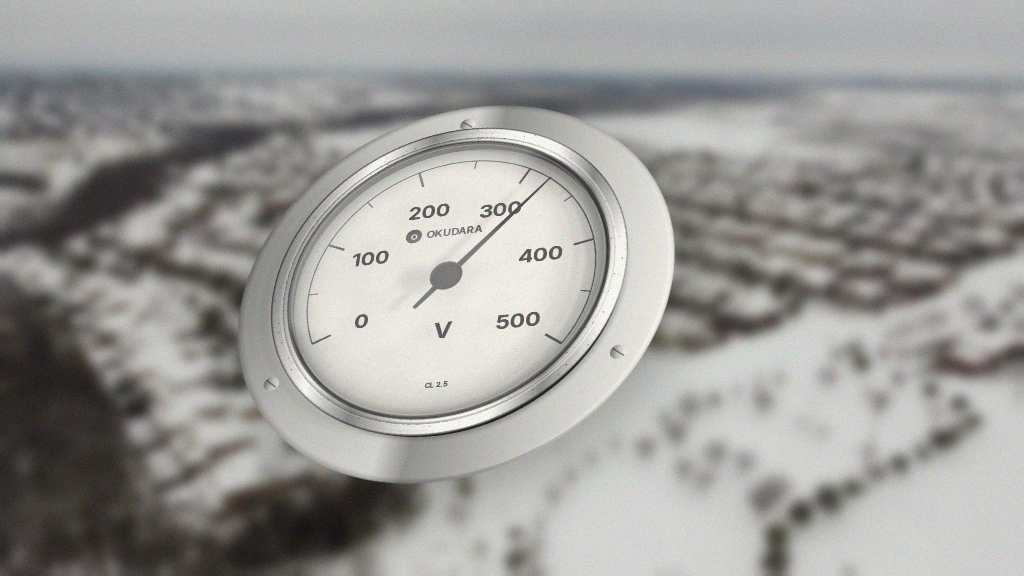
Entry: 325 V
